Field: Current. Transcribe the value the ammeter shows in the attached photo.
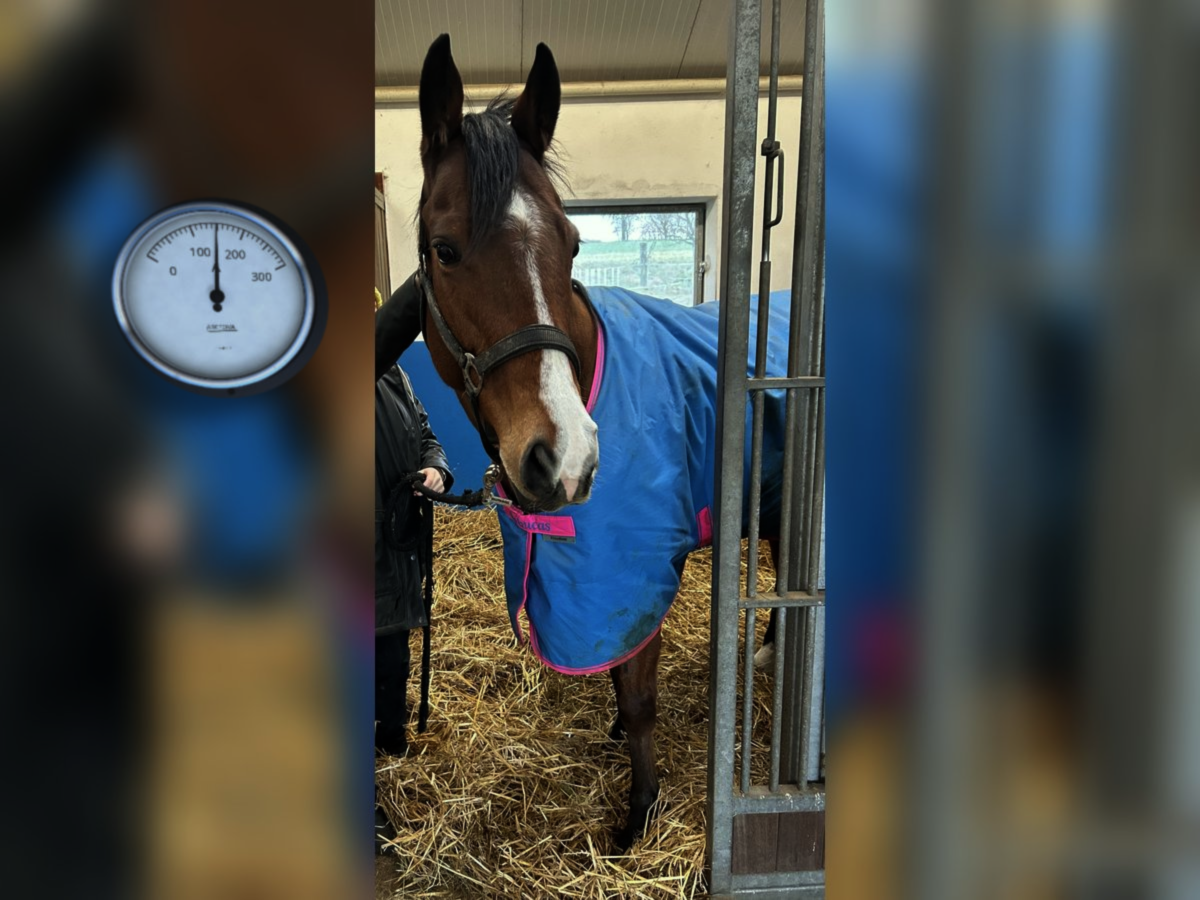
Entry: 150 A
